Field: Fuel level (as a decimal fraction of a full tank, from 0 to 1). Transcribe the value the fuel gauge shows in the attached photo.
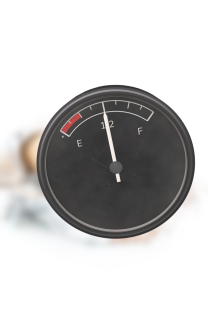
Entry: 0.5
